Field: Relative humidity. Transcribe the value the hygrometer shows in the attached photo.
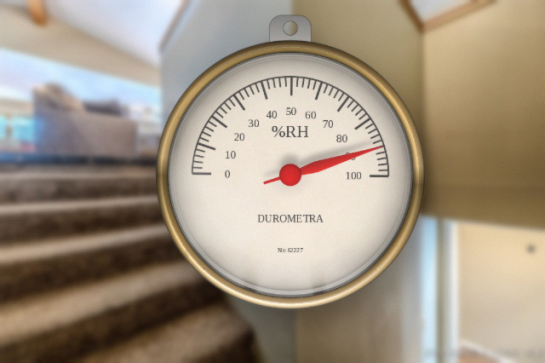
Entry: 90 %
